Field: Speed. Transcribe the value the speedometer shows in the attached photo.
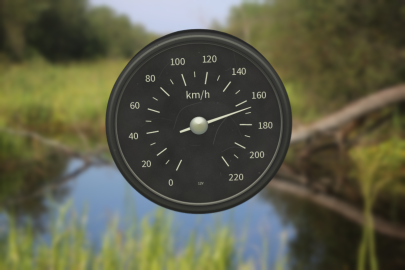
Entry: 165 km/h
